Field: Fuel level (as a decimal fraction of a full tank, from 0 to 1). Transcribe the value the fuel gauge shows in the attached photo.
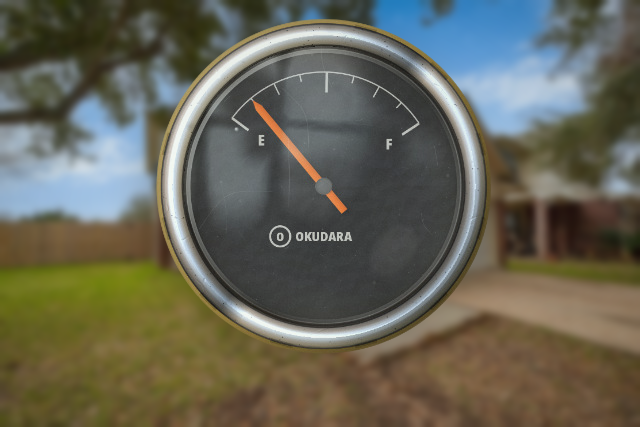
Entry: 0.125
